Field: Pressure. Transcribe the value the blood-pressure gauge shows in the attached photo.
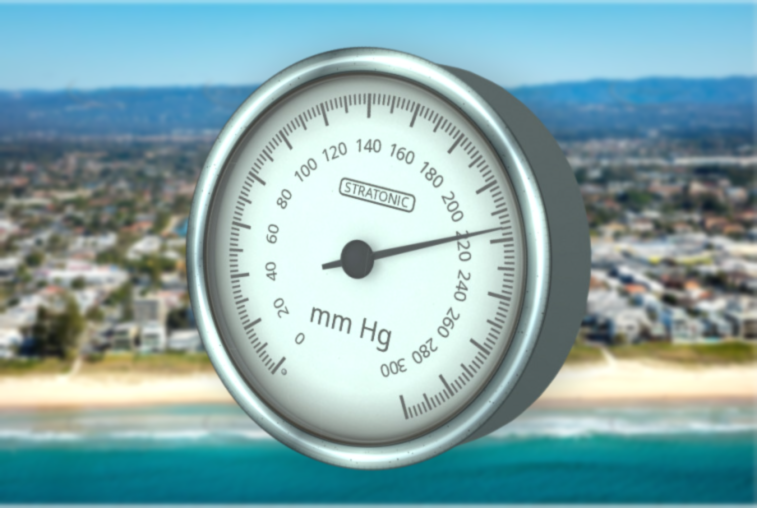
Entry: 216 mmHg
